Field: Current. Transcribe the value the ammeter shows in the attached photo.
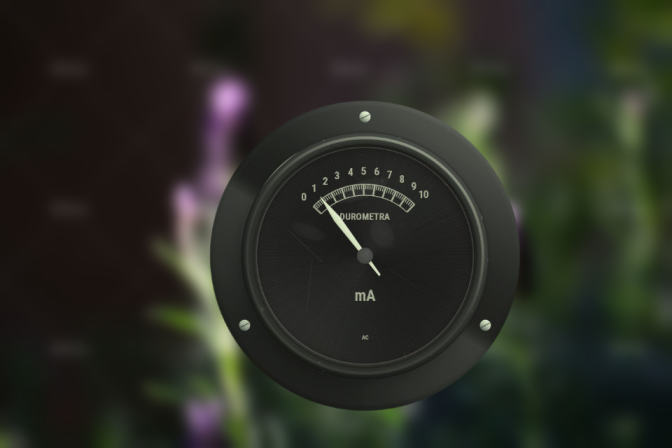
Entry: 1 mA
